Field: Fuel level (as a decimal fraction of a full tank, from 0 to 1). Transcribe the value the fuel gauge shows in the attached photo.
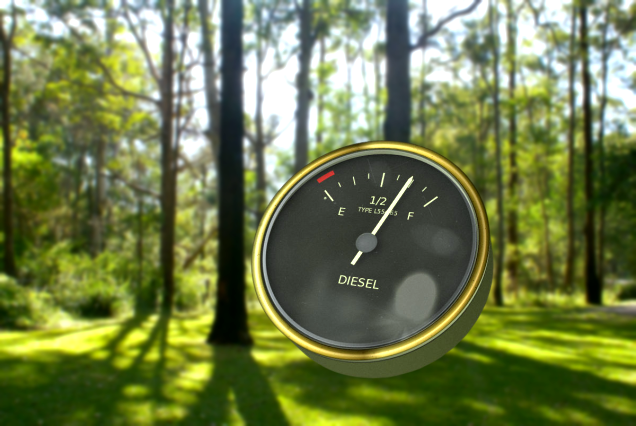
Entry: 0.75
